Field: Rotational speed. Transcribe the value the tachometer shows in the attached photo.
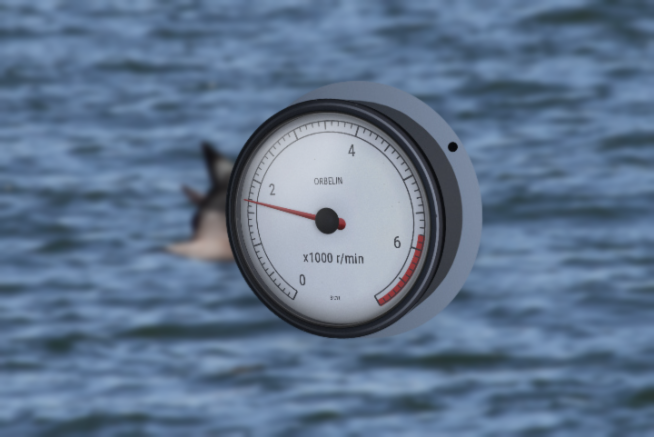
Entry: 1700 rpm
